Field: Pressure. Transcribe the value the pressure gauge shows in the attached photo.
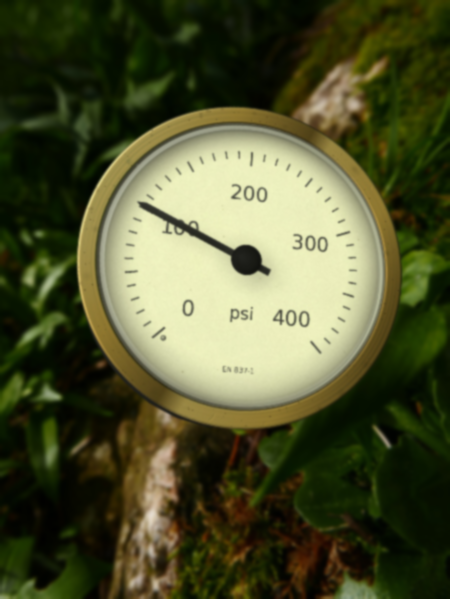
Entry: 100 psi
